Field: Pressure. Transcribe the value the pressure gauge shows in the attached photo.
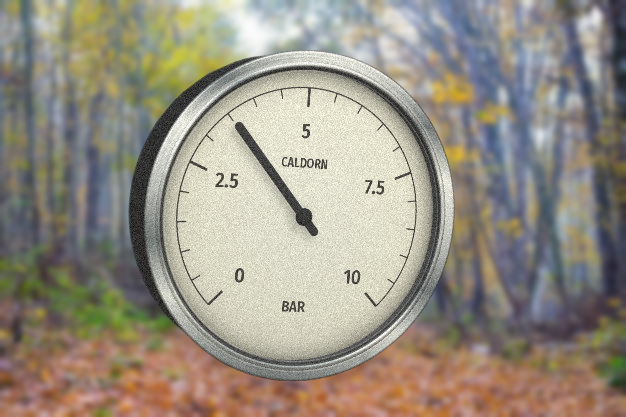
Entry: 3.5 bar
